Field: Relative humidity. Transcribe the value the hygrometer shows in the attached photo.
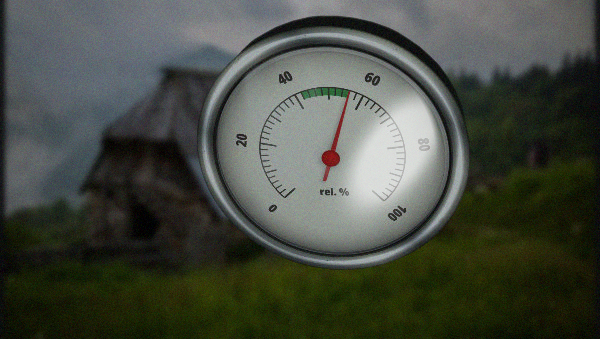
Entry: 56 %
